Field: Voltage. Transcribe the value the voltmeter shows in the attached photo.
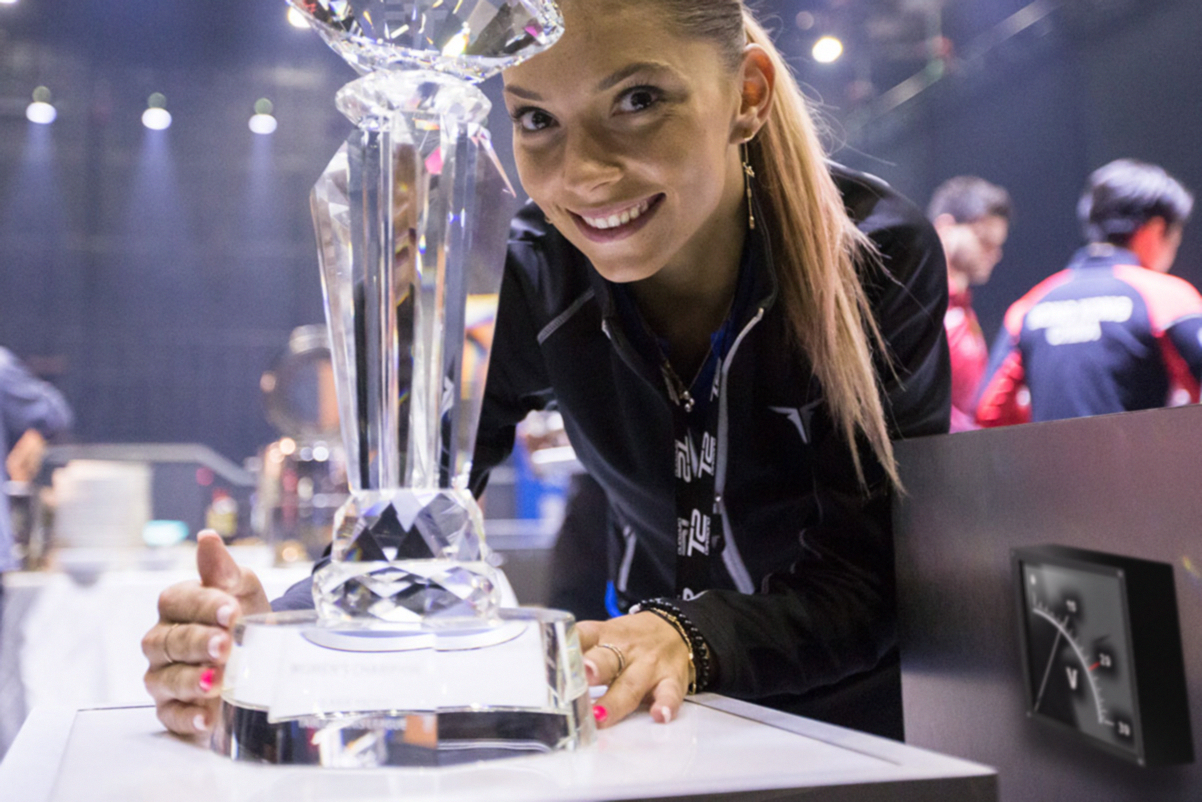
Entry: 10 V
